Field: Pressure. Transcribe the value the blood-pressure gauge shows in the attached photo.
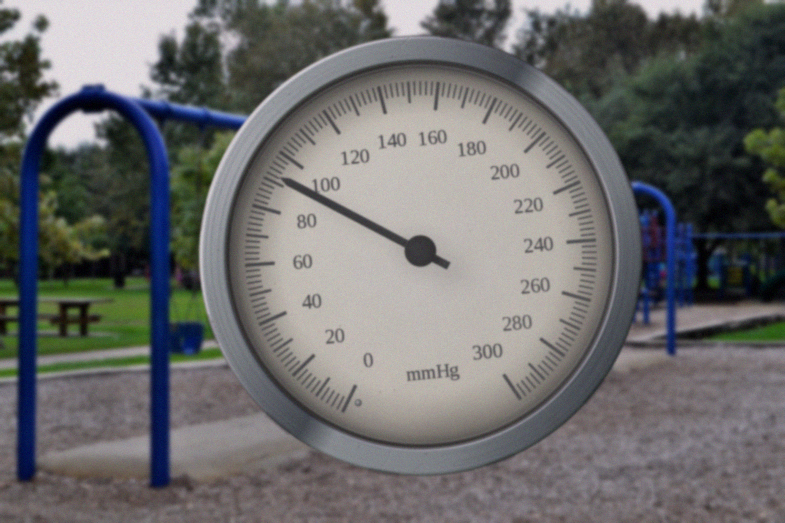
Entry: 92 mmHg
